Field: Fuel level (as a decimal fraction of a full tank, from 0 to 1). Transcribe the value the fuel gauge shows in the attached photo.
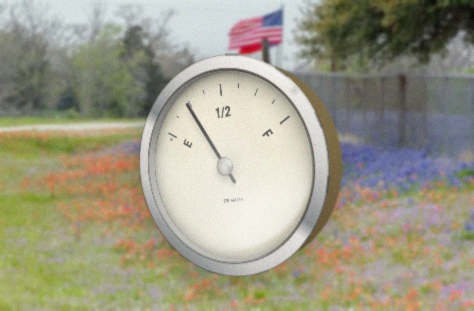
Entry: 0.25
